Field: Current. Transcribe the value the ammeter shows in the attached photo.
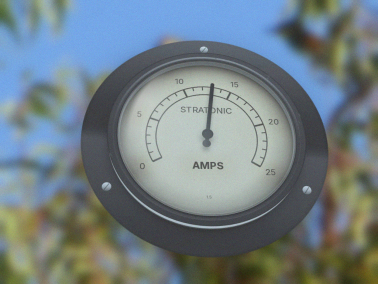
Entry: 13 A
